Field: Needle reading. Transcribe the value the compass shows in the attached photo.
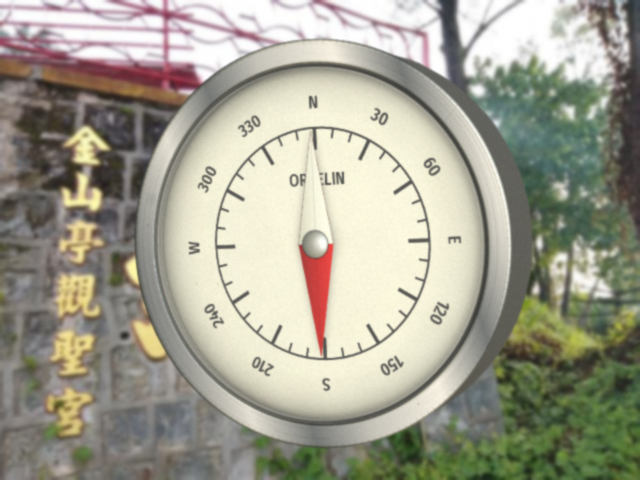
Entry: 180 °
